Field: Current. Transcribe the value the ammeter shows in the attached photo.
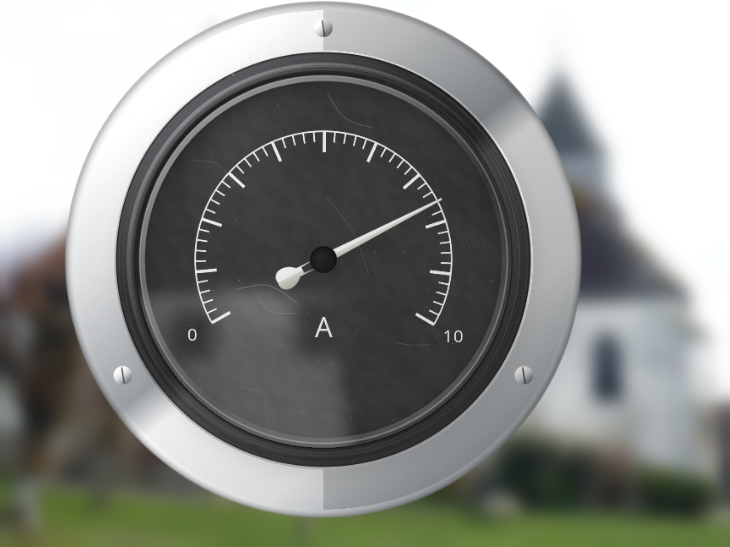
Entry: 7.6 A
